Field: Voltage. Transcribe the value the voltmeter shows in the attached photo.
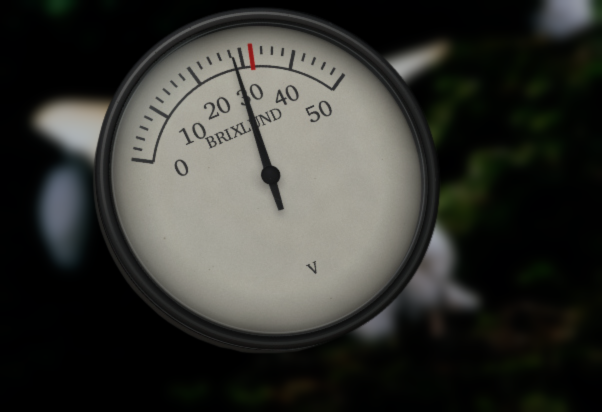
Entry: 28 V
